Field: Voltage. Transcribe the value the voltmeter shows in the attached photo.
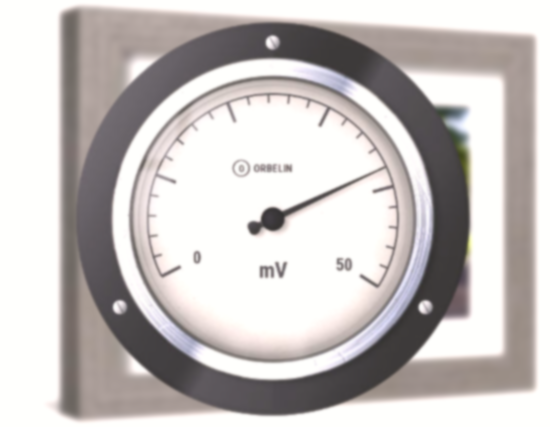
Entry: 38 mV
